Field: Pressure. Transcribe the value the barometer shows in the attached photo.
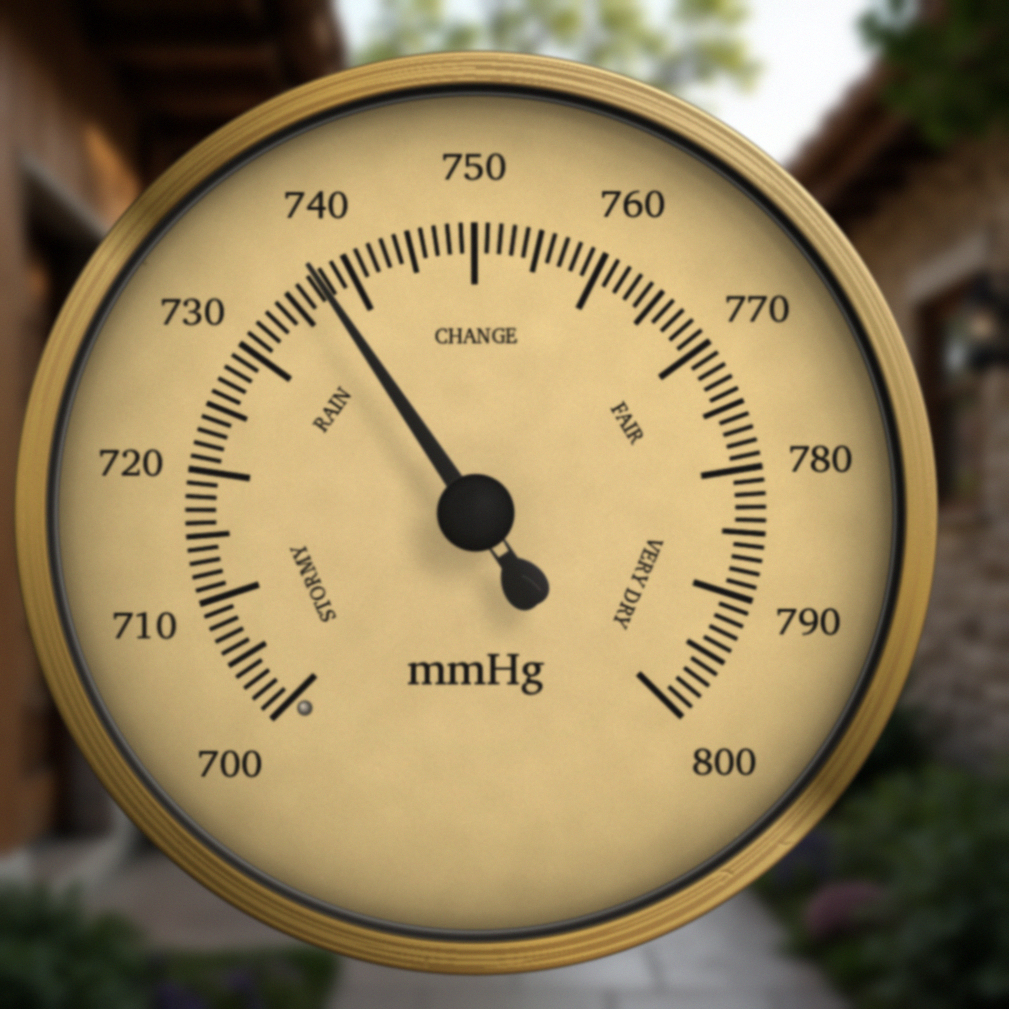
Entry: 737.5 mmHg
